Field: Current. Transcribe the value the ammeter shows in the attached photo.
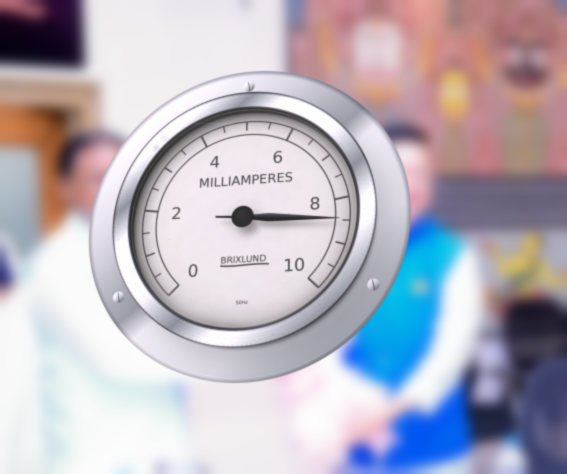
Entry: 8.5 mA
